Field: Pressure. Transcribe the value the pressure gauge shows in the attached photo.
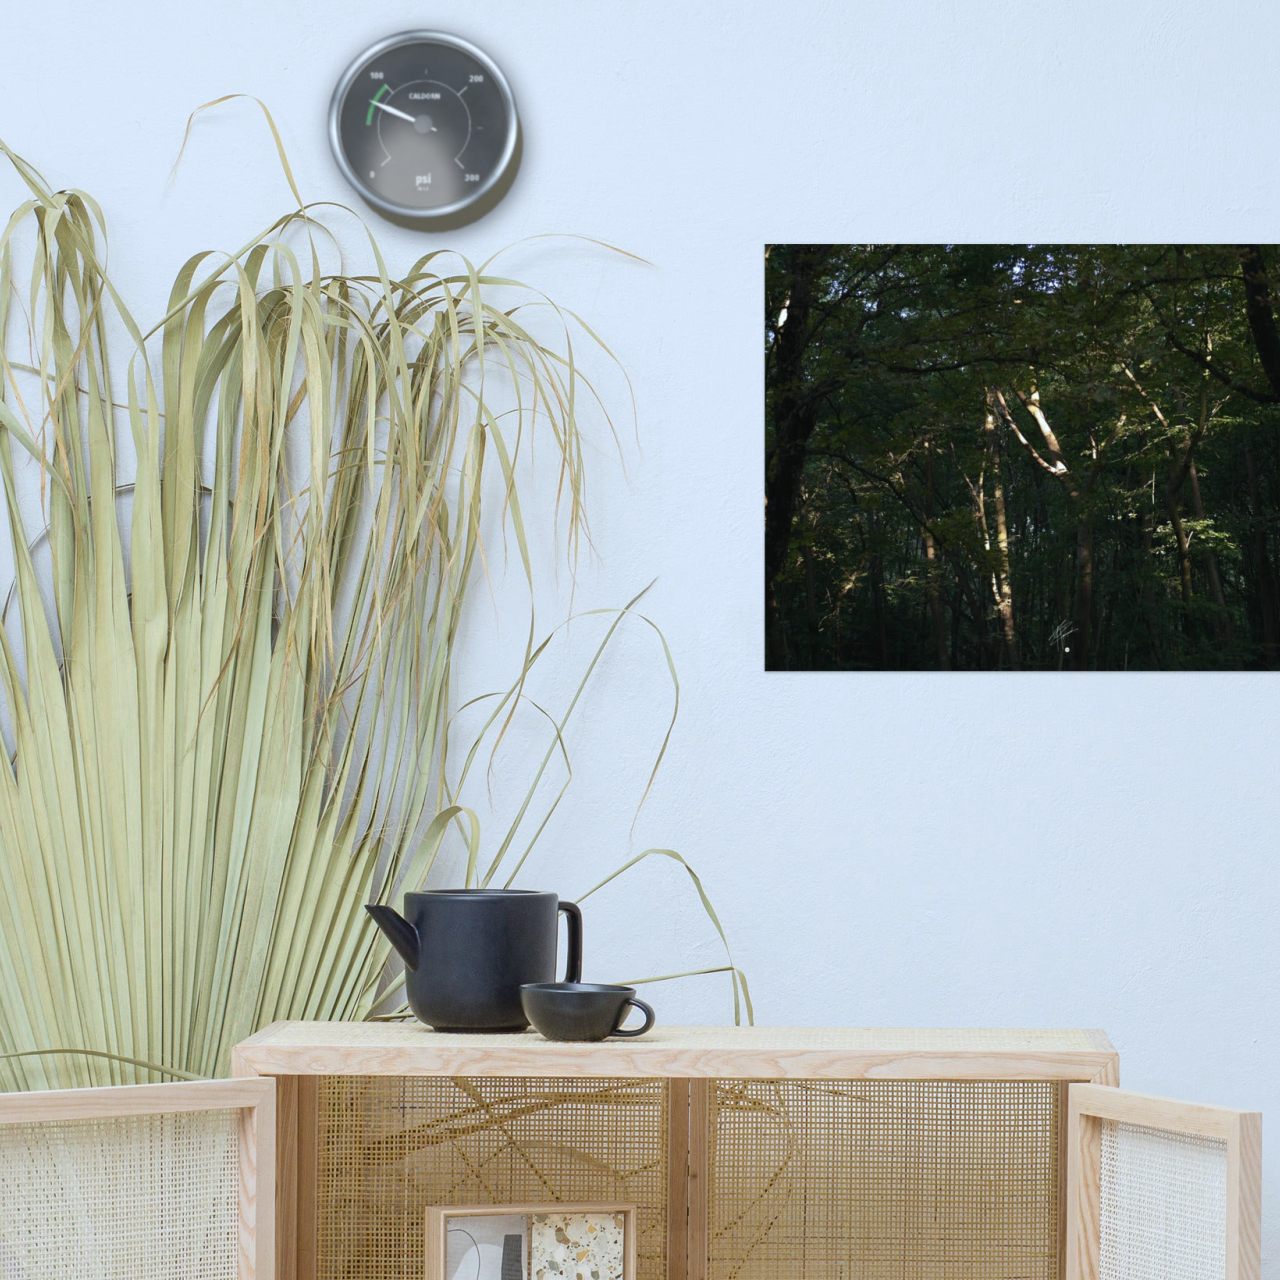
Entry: 75 psi
